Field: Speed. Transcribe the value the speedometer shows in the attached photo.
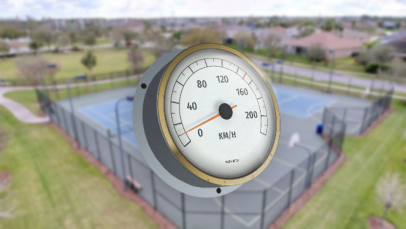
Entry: 10 km/h
